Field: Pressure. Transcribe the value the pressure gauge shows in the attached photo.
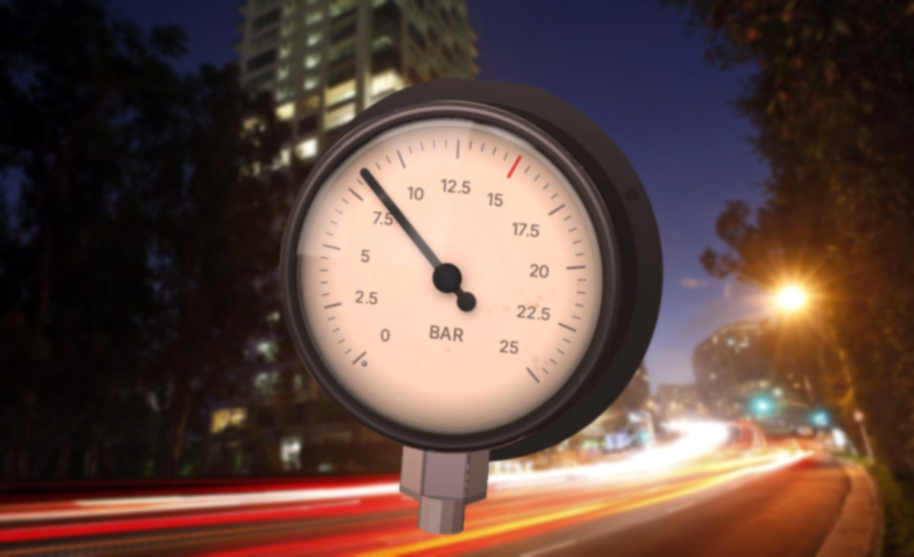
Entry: 8.5 bar
